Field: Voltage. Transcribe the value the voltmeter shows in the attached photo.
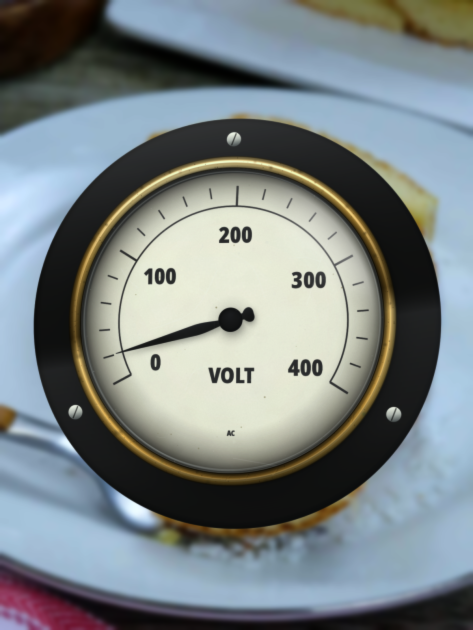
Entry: 20 V
